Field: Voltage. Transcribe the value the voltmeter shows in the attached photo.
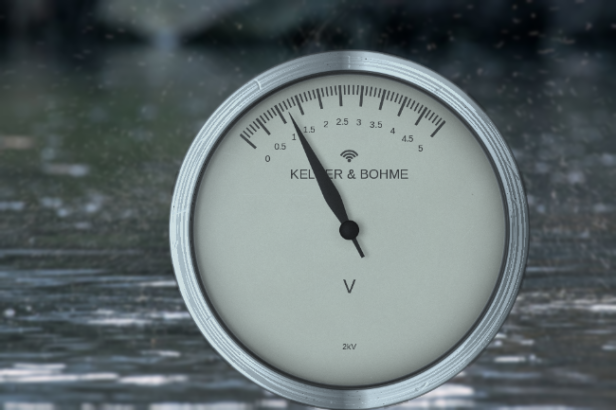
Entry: 1.2 V
